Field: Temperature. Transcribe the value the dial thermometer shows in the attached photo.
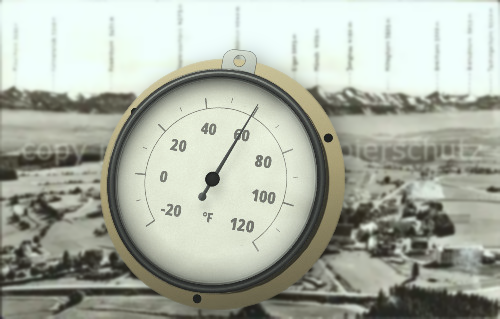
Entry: 60 °F
